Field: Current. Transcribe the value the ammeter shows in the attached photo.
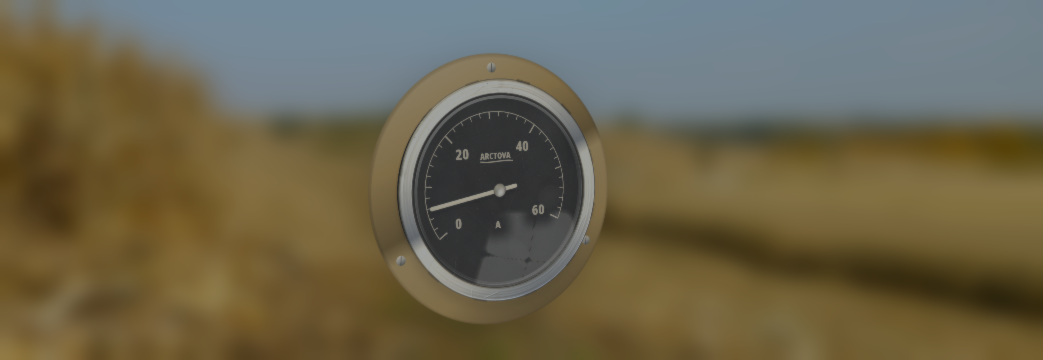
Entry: 6 A
